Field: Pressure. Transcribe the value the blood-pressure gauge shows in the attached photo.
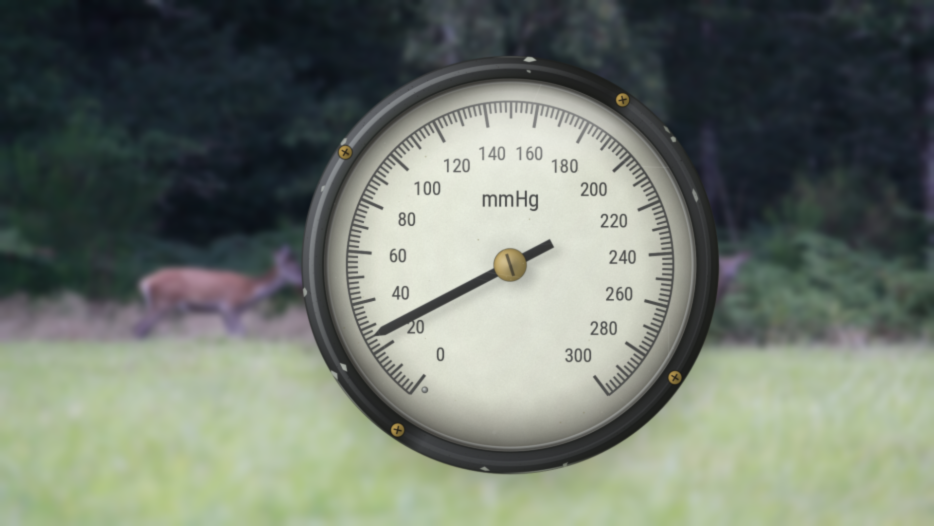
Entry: 26 mmHg
